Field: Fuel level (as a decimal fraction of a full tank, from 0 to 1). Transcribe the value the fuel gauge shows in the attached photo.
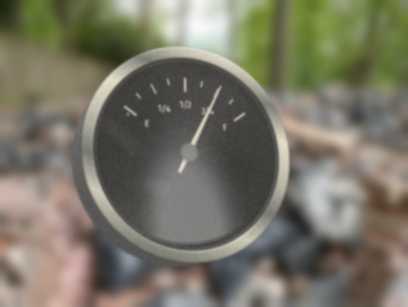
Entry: 0.75
